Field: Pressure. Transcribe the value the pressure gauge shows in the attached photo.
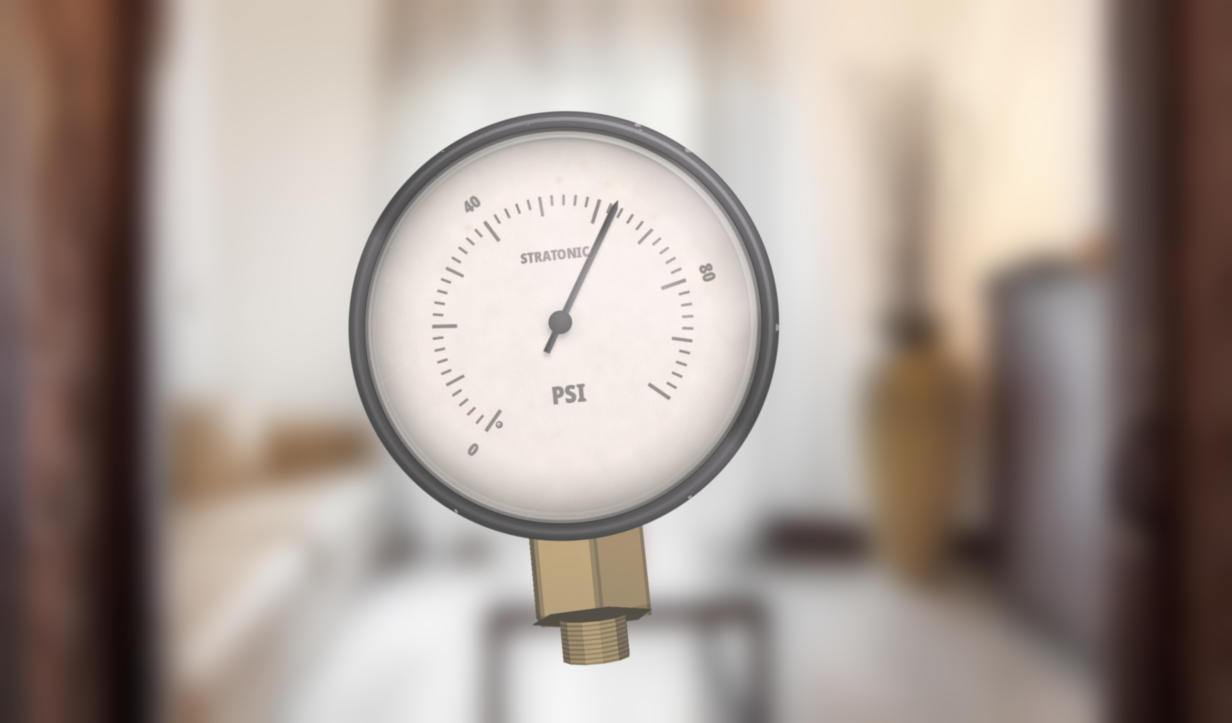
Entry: 63 psi
